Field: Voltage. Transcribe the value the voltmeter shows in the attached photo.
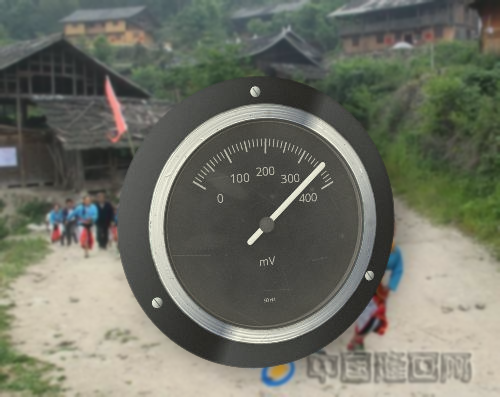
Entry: 350 mV
